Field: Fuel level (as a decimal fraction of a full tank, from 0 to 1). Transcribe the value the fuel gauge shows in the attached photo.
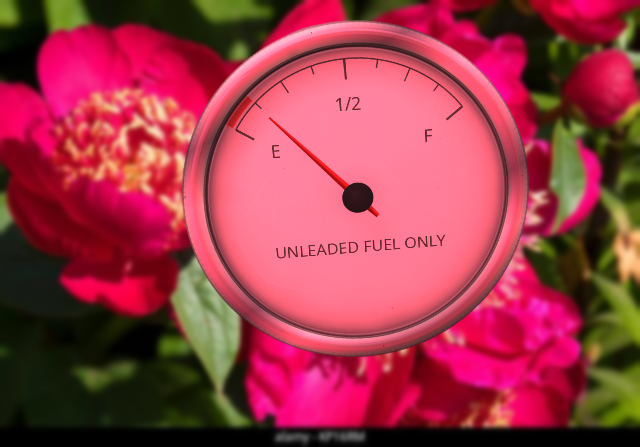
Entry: 0.125
